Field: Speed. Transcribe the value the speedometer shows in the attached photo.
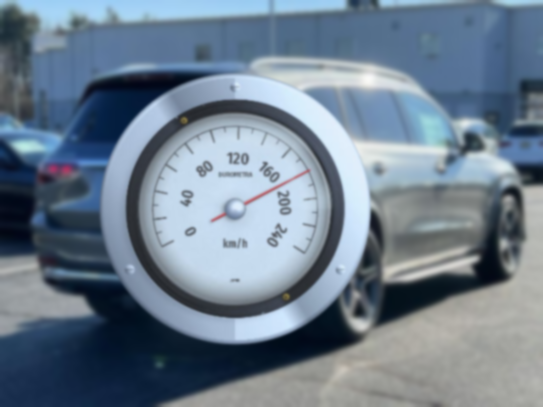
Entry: 180 km/h
